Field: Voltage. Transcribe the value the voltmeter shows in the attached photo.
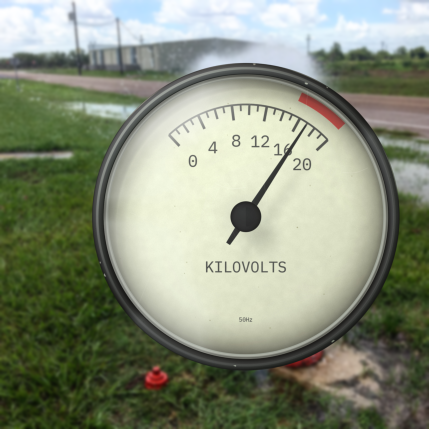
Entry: 17 kV
